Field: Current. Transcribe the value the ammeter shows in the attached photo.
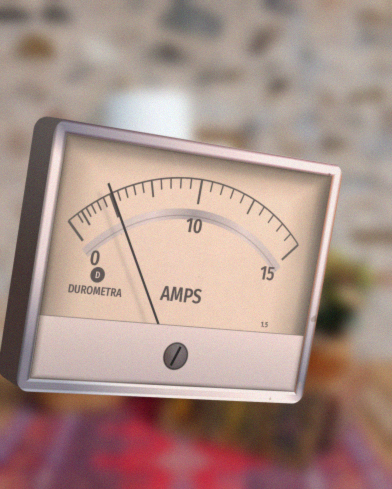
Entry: 5 A
